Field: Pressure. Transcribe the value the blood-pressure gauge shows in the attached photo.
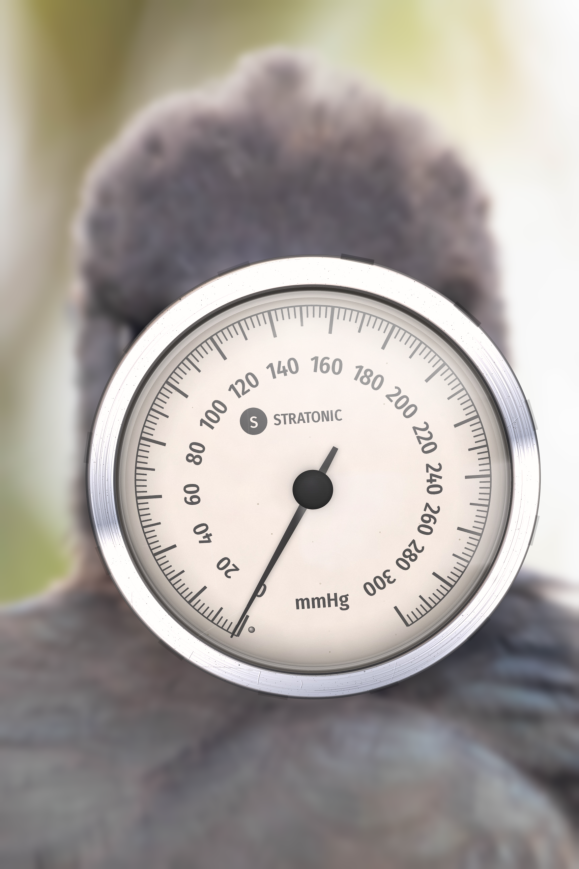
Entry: 2 mmHg
